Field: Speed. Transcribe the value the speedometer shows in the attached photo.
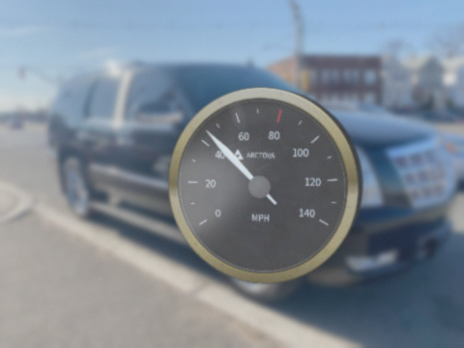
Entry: 45 mph
